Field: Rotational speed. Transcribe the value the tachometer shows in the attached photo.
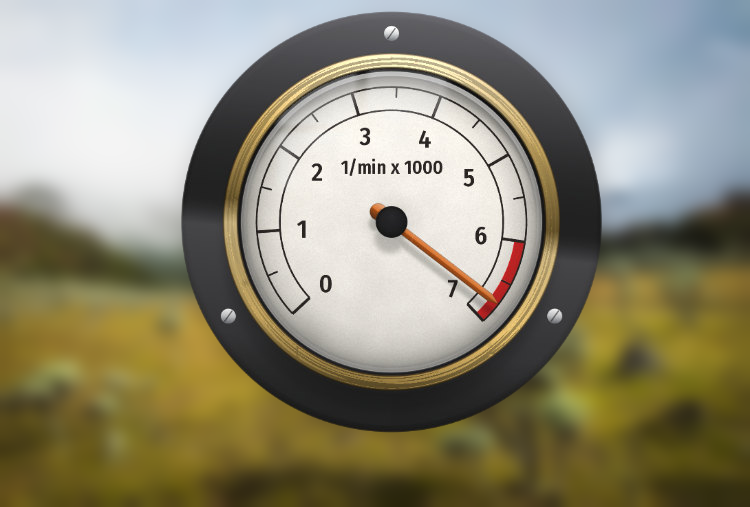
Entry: 6750 rpm
